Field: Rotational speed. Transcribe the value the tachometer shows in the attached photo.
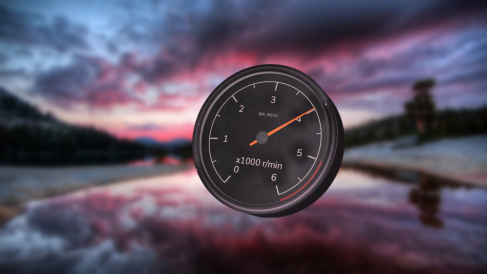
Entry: 4000 rpm
